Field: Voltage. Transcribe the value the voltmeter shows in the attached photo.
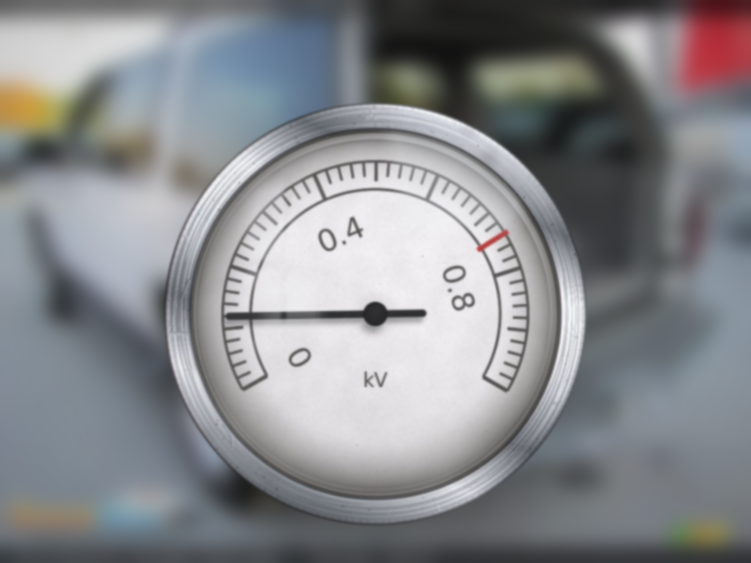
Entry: 0.12 kV
